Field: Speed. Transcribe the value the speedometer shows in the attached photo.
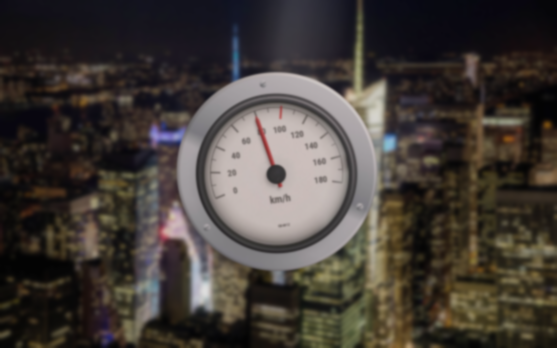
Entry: 80 km/h
